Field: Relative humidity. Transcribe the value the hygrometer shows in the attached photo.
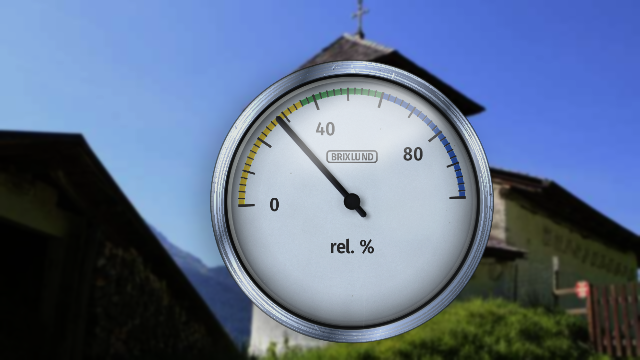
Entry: 28 %
